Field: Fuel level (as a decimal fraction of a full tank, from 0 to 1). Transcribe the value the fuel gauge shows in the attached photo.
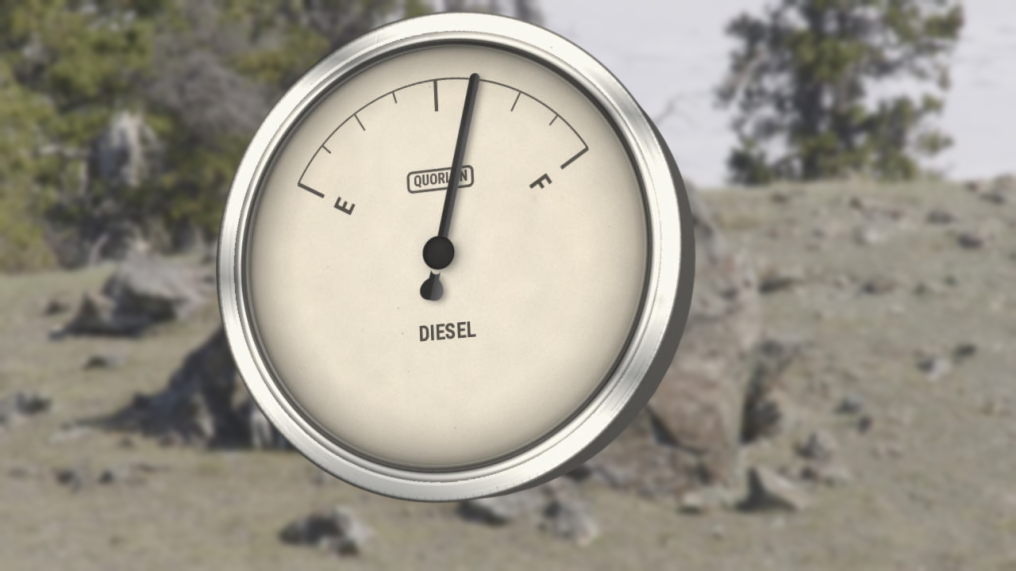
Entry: 0.625
